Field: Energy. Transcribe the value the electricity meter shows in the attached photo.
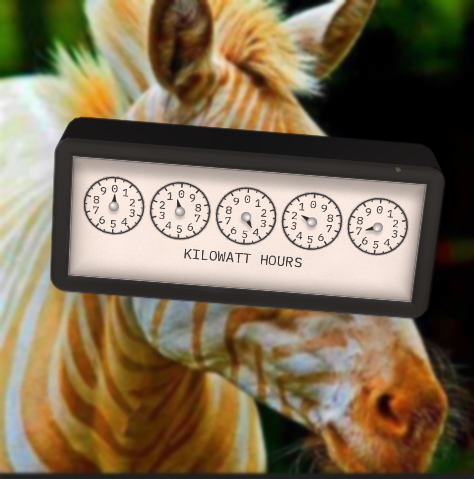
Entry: 417 kWh
